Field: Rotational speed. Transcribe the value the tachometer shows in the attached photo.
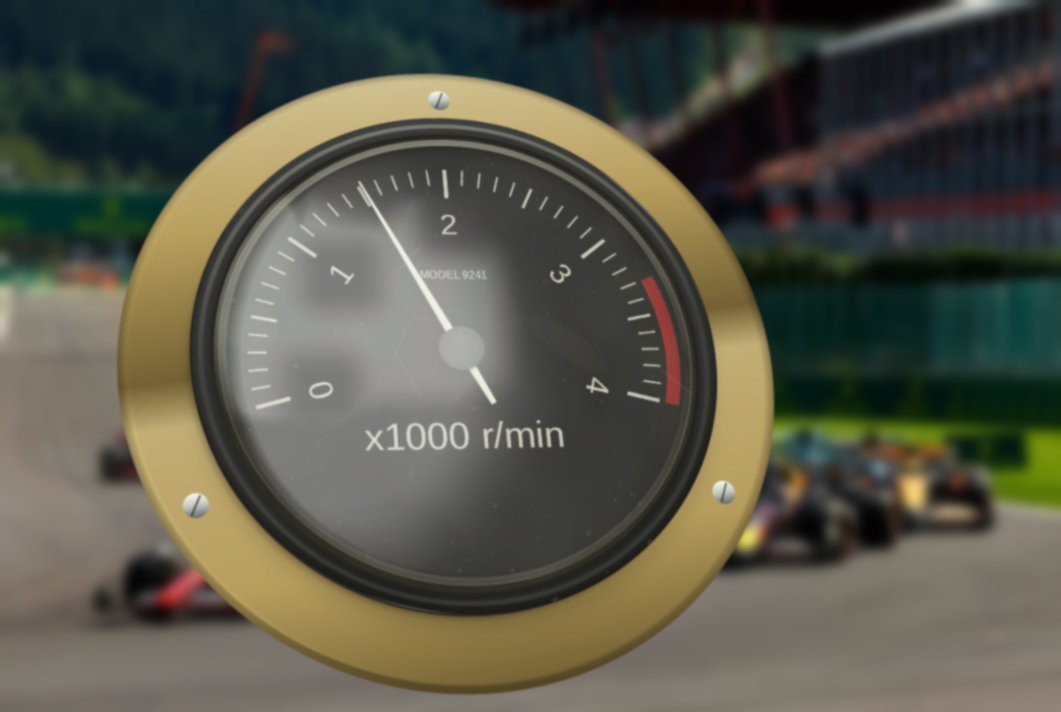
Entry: 1500 rpm
